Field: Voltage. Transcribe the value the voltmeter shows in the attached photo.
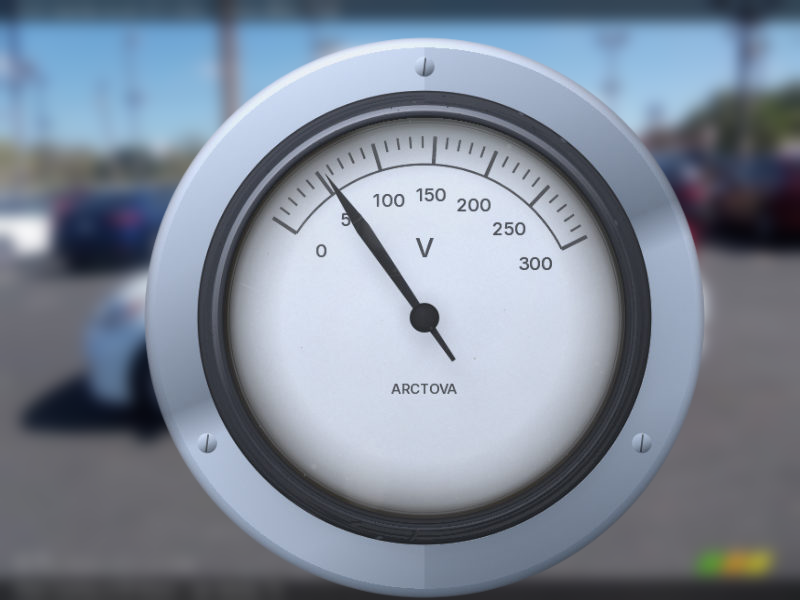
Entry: 55 V
